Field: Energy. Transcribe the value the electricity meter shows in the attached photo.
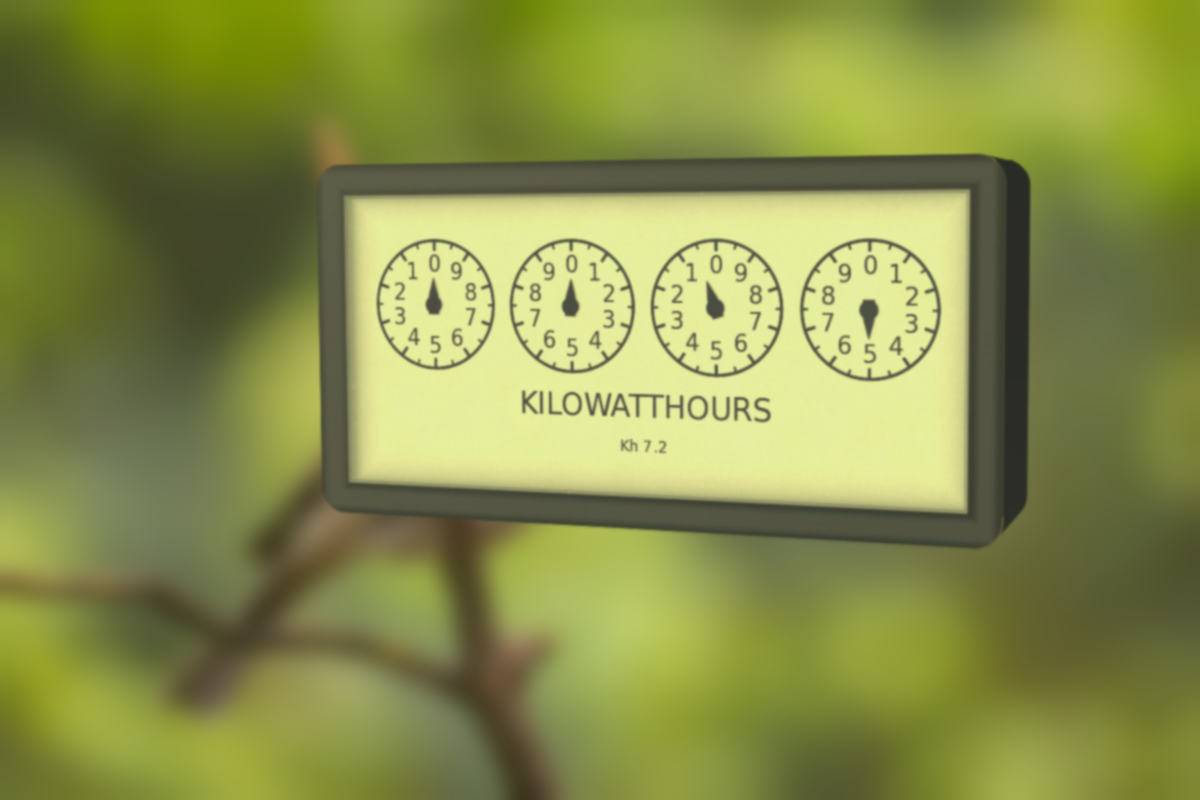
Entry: 5 kWh
